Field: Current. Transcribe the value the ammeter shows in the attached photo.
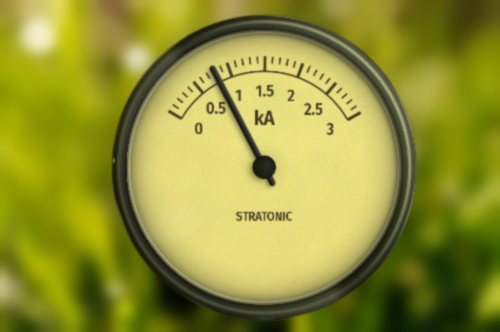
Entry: 0.8 kA
